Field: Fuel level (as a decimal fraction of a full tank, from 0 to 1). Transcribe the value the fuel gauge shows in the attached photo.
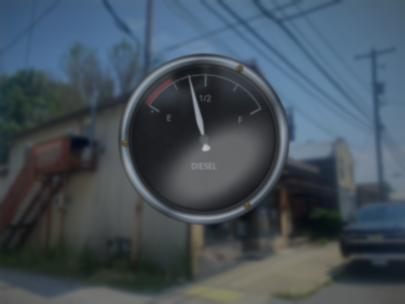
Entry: 0.375
